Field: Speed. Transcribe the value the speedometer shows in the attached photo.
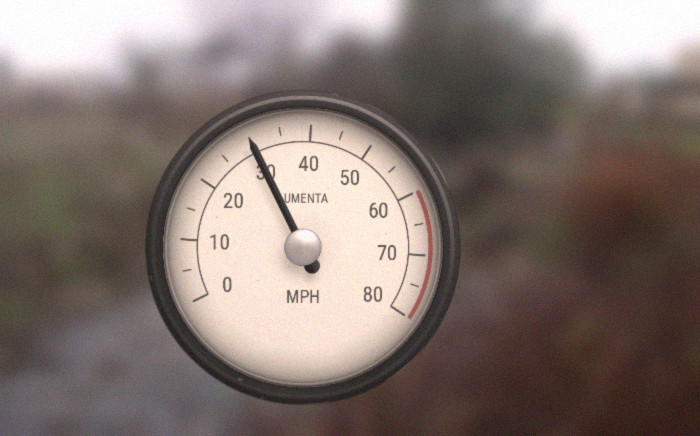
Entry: 30 mph
